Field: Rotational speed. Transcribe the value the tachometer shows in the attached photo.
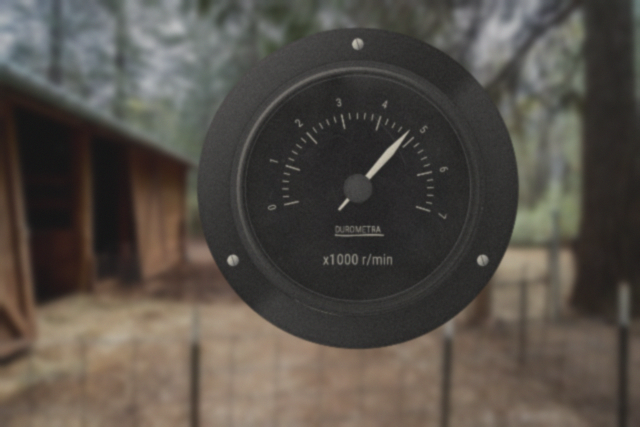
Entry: 4800 rpm
